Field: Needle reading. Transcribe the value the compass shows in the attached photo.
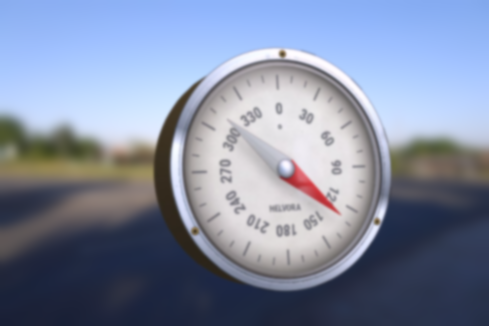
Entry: 130 °
